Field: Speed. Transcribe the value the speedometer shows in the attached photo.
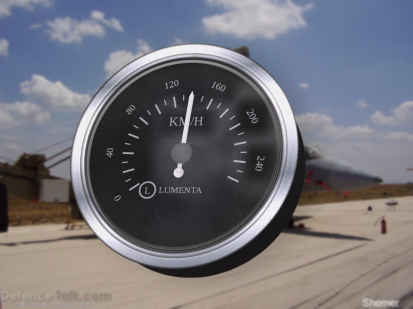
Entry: 140 km/h
